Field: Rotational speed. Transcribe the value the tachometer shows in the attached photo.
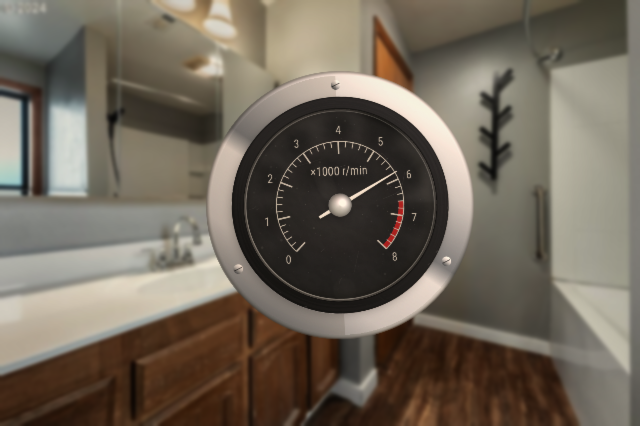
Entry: 5800 rpm
